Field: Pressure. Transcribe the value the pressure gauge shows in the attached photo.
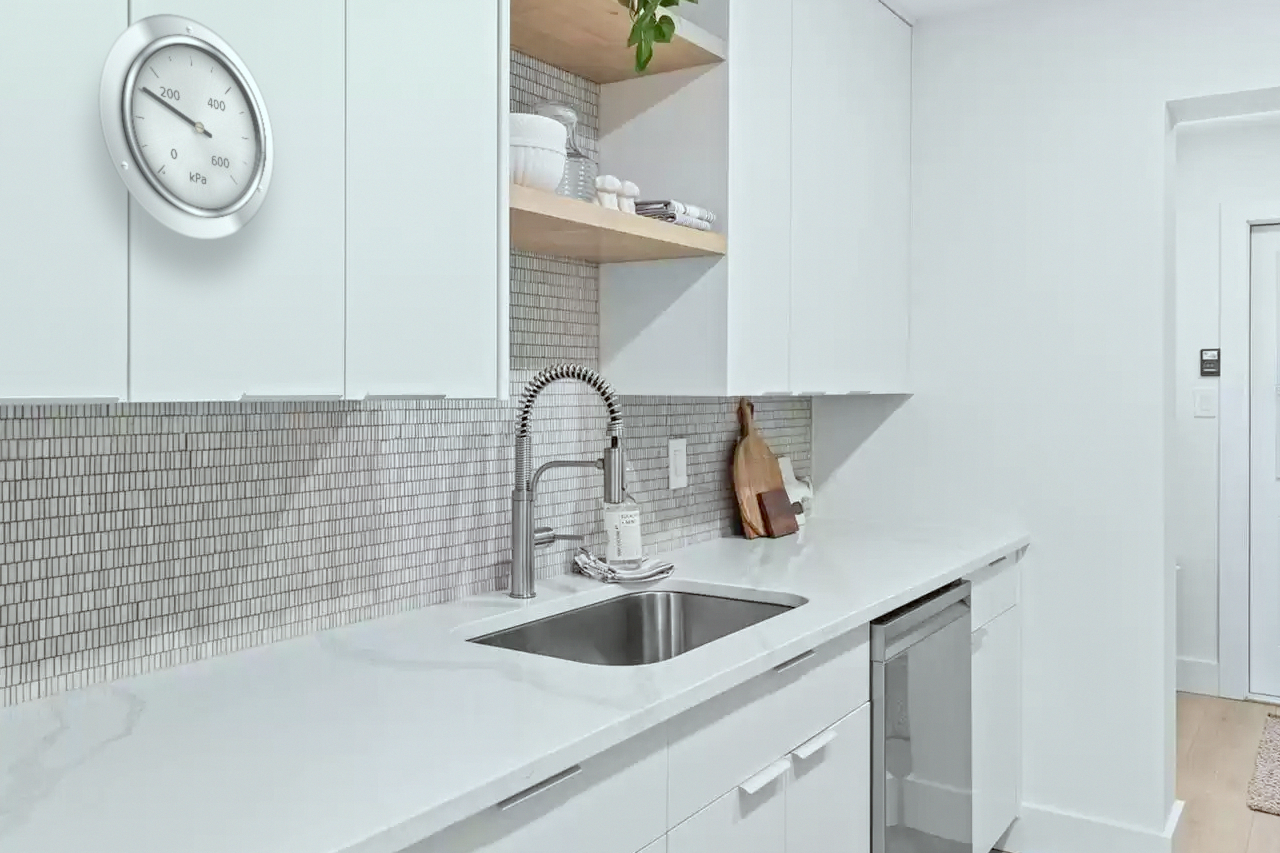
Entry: 150 kPa
